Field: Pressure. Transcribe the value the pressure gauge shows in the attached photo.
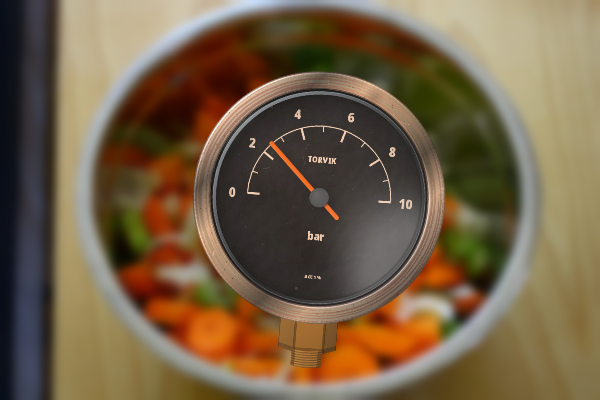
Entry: 2.5 bar
